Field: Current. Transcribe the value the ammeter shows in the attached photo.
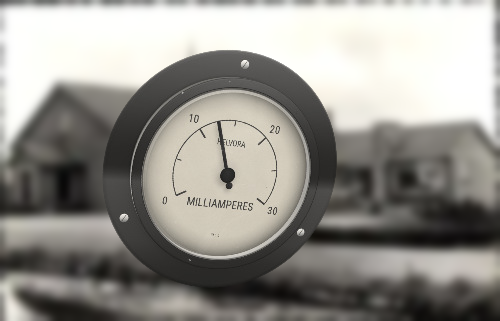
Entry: 12.5 mA
